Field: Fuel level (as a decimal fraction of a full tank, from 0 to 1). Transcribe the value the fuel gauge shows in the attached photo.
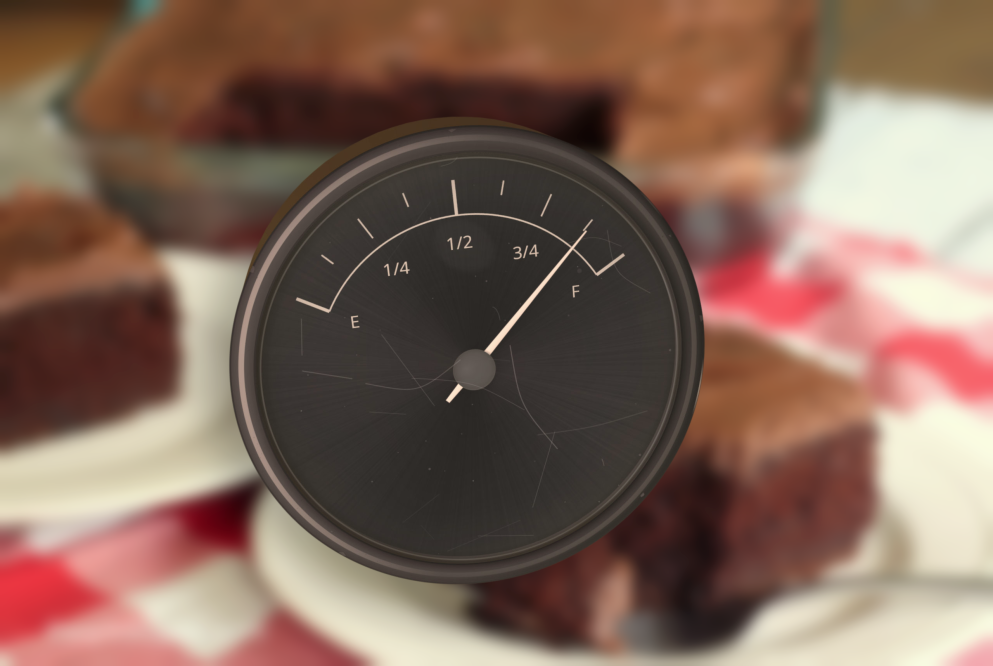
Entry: 0.875
